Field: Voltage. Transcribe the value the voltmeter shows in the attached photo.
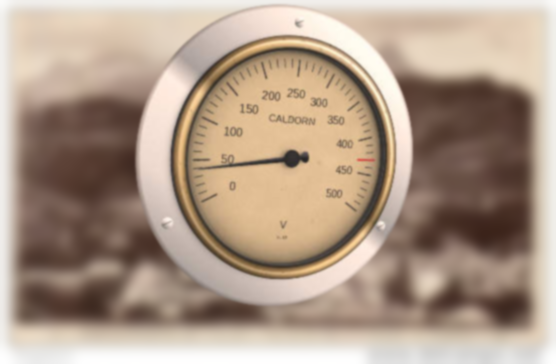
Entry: 40 V
